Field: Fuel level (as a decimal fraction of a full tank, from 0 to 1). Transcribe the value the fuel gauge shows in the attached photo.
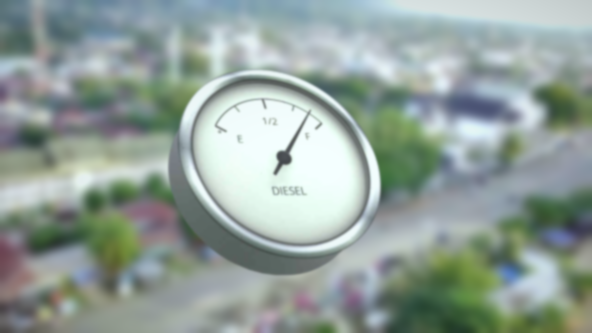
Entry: 0.875
